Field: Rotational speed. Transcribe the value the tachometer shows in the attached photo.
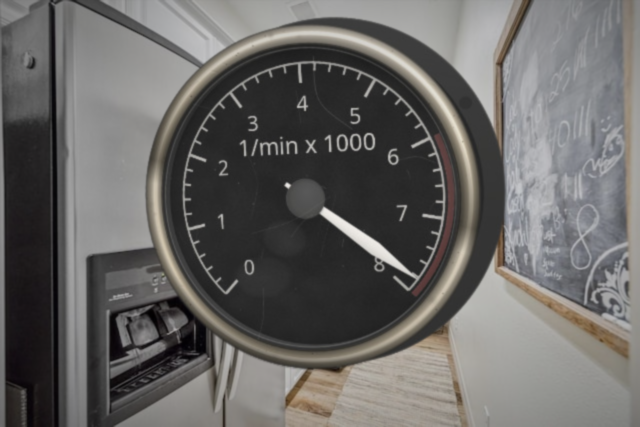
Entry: 7800 rpm
